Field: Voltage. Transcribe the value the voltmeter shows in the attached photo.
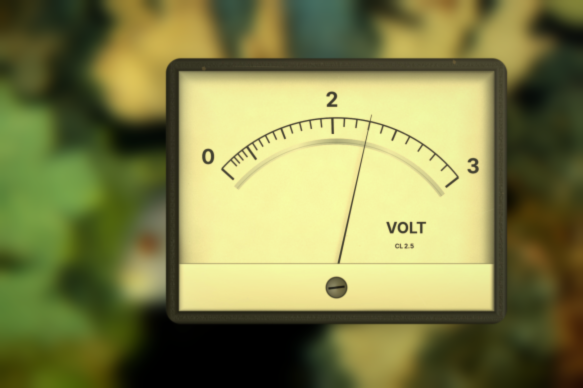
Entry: 2.3 V
